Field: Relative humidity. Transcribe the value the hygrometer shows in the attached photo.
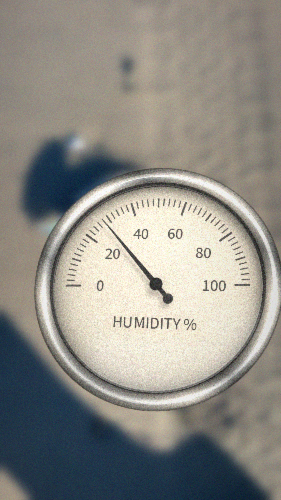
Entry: 28 %
